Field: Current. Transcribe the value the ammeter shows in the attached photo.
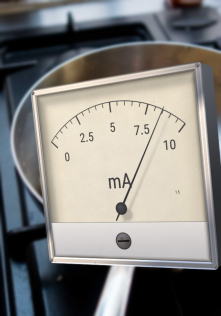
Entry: 8.5 mA
